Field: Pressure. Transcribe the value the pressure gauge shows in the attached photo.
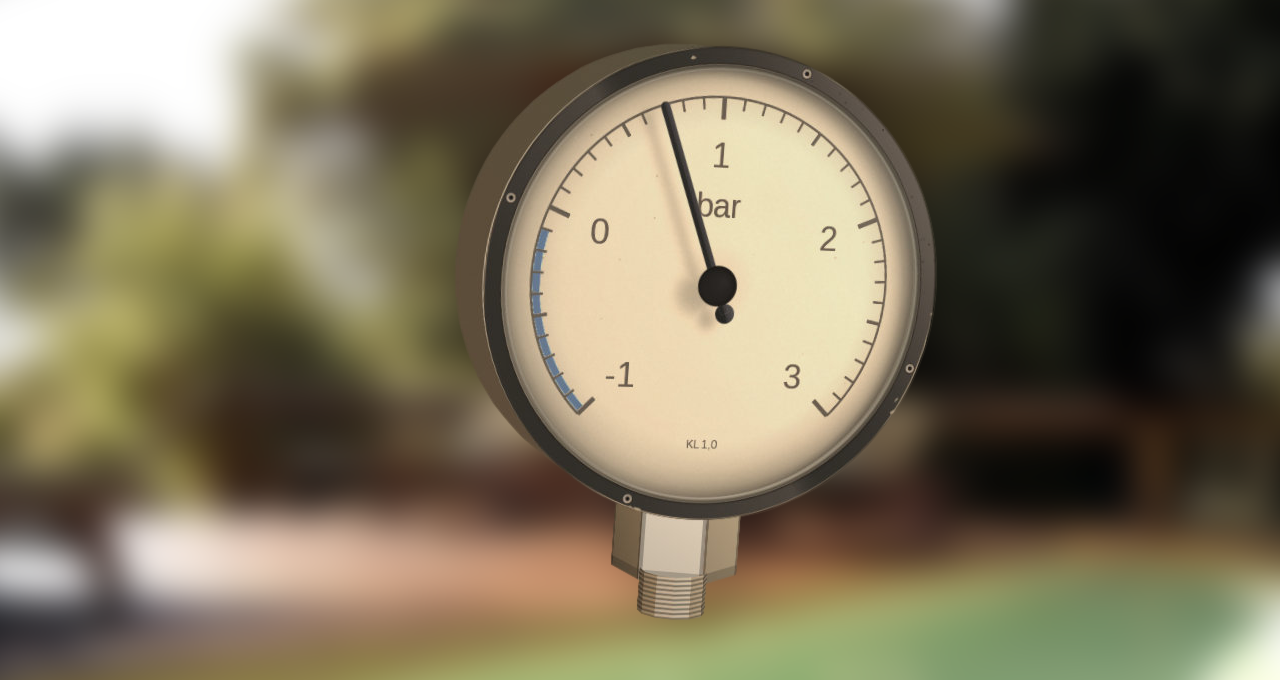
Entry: 0.7 bar
